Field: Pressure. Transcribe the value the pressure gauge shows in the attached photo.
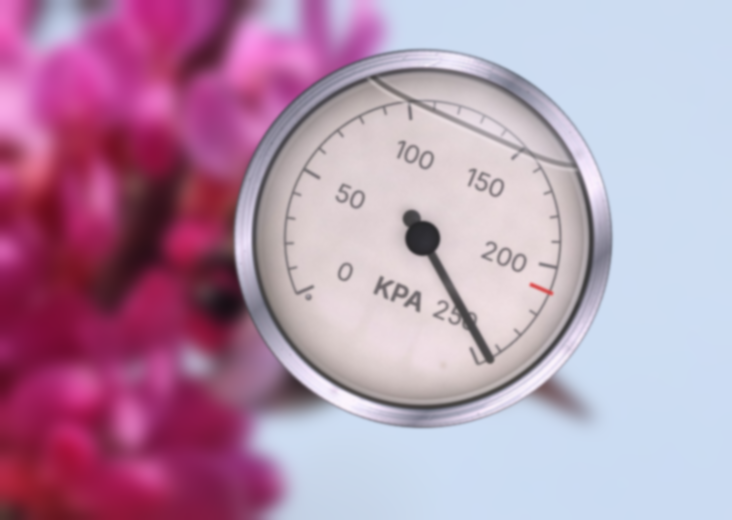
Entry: 245 kPa
